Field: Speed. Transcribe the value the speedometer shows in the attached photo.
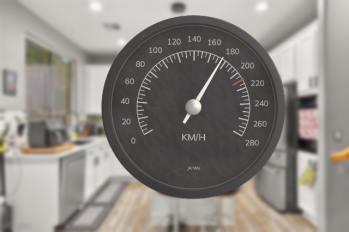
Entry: 175 km/h
